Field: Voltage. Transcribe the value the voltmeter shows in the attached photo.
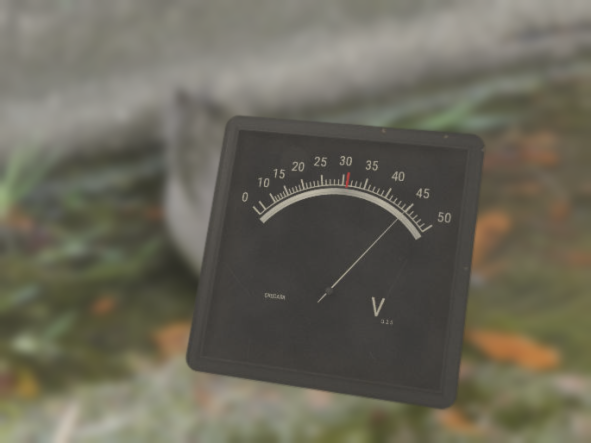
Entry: 45 V
